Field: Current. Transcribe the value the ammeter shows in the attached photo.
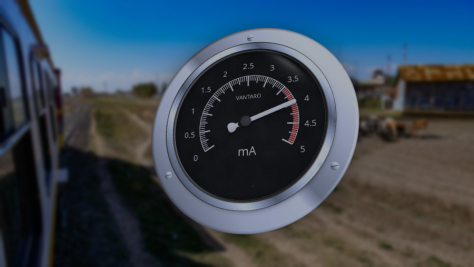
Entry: 4 mA
